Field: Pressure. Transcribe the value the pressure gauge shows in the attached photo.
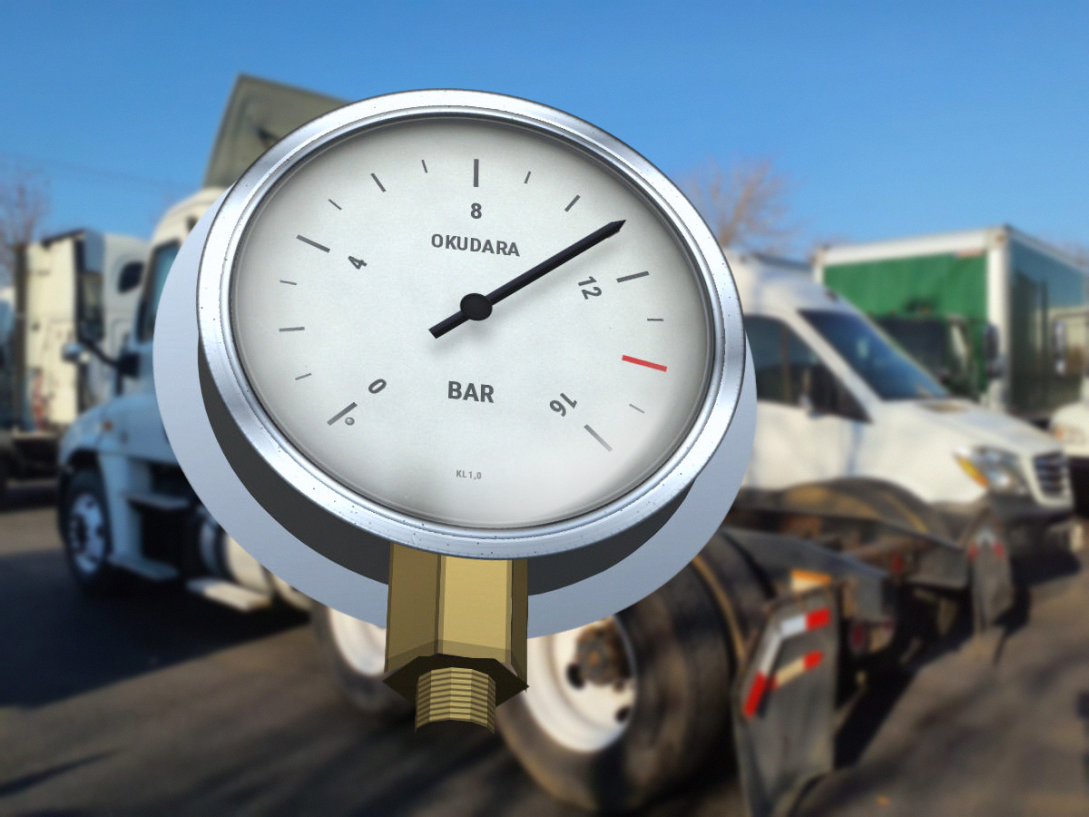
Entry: 11 bar
